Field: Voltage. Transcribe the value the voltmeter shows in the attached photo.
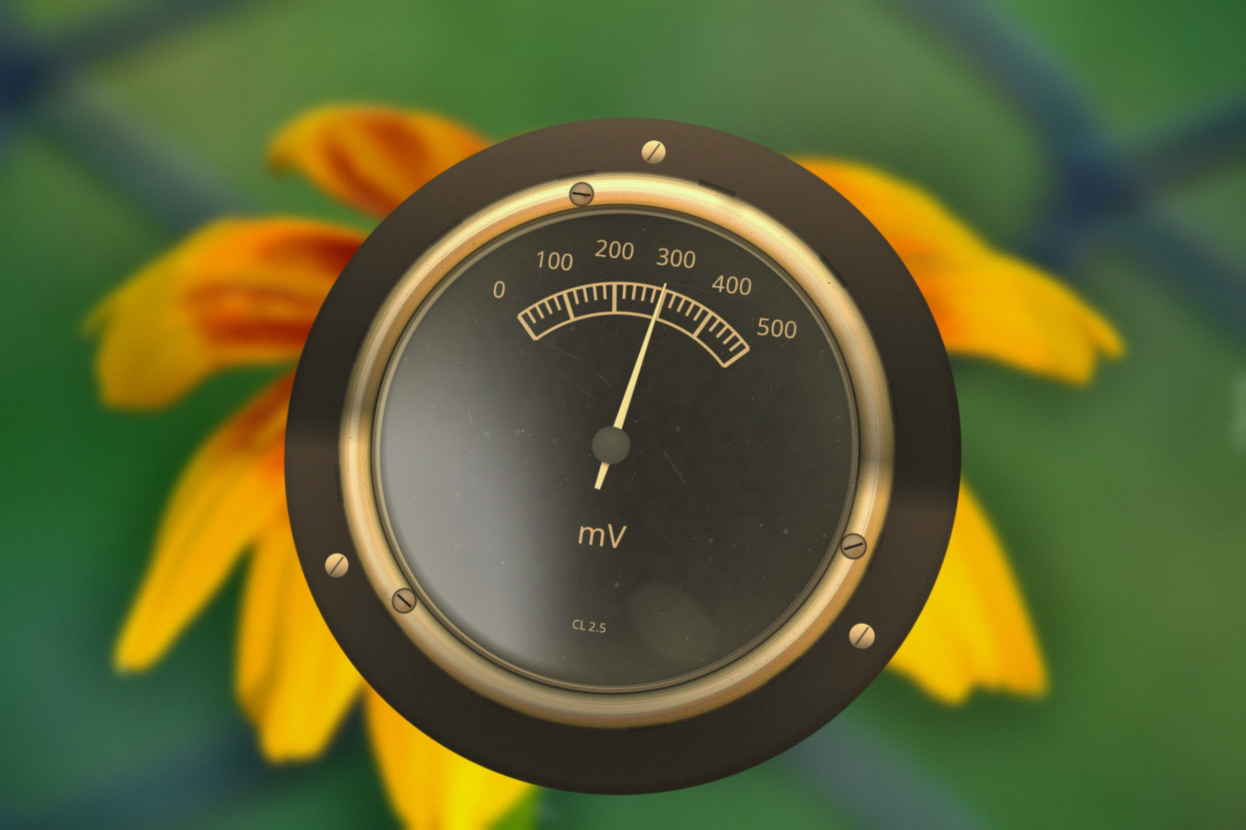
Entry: 300 mV
